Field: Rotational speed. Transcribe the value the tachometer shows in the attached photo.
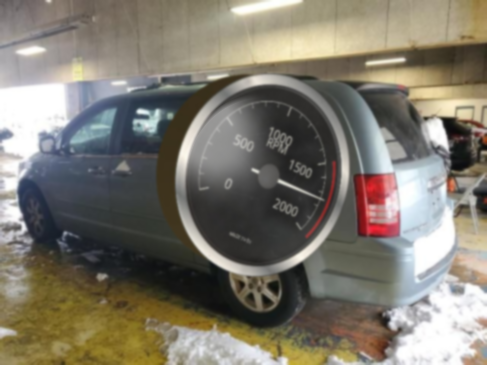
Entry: 1750 rpm
